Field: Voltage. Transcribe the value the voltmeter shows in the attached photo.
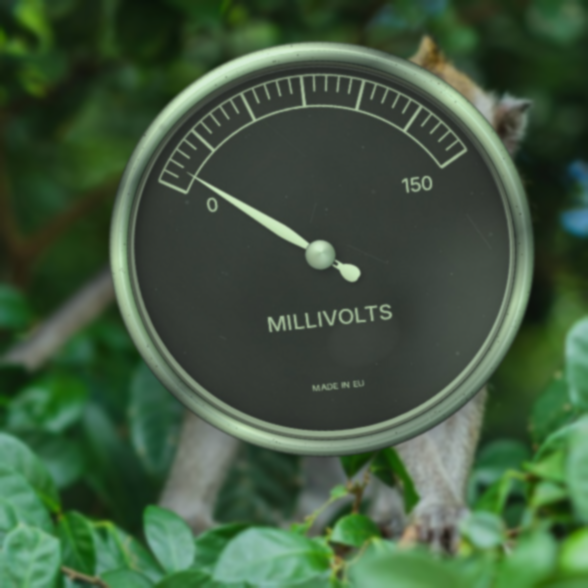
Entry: 10 mV
